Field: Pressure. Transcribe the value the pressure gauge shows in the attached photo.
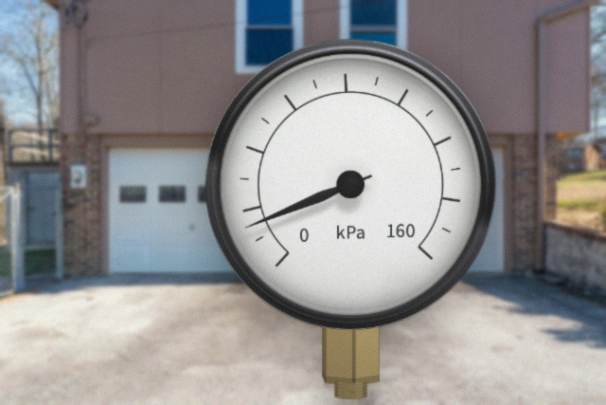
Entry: 15 kPa
